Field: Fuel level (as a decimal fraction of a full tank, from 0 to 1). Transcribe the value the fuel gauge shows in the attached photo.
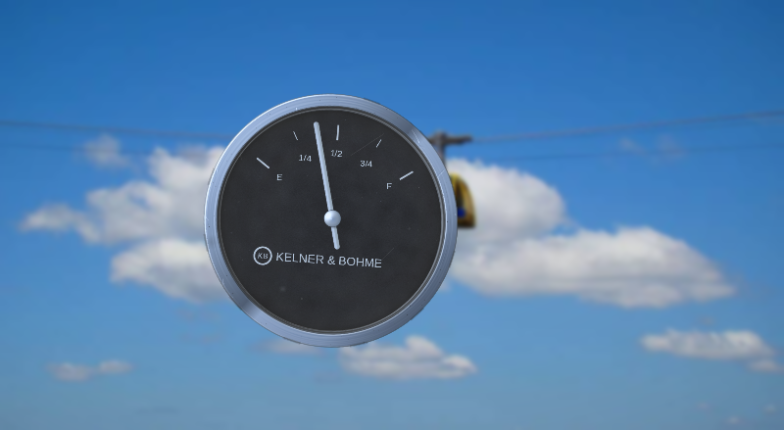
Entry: 0.375
